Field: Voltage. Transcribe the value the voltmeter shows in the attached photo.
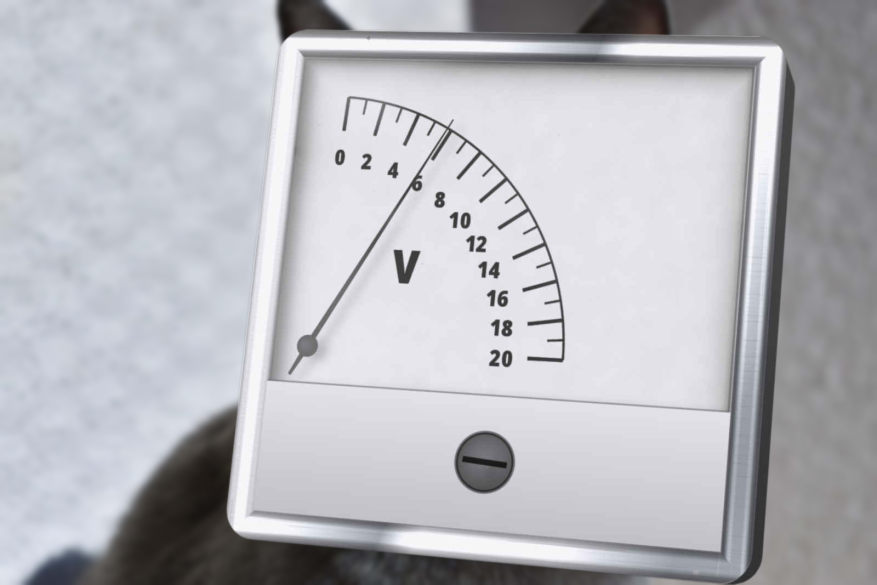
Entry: 6 V
